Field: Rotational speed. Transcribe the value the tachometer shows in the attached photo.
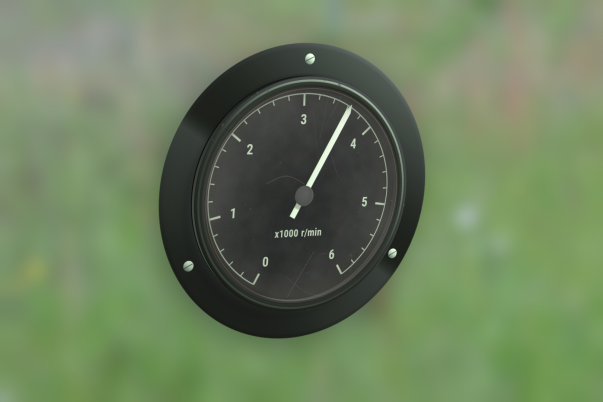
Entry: 3600 rpm
